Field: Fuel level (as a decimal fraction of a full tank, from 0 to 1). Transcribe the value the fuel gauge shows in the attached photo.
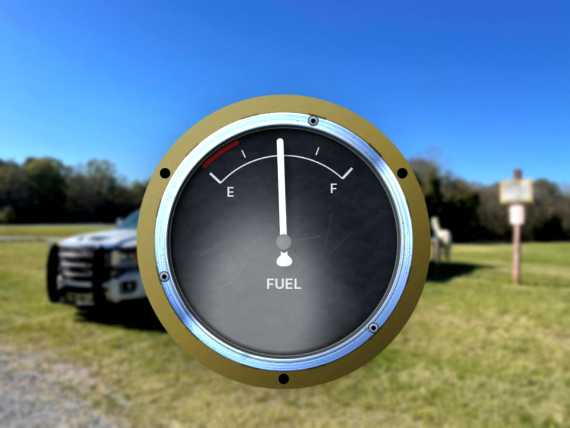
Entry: 0.5
